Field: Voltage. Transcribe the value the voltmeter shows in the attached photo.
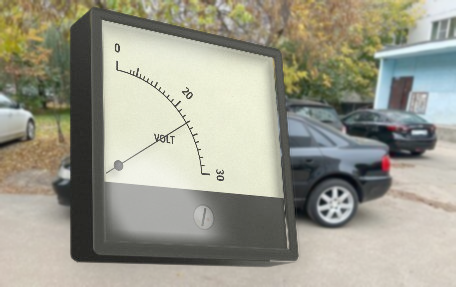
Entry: 23 V
